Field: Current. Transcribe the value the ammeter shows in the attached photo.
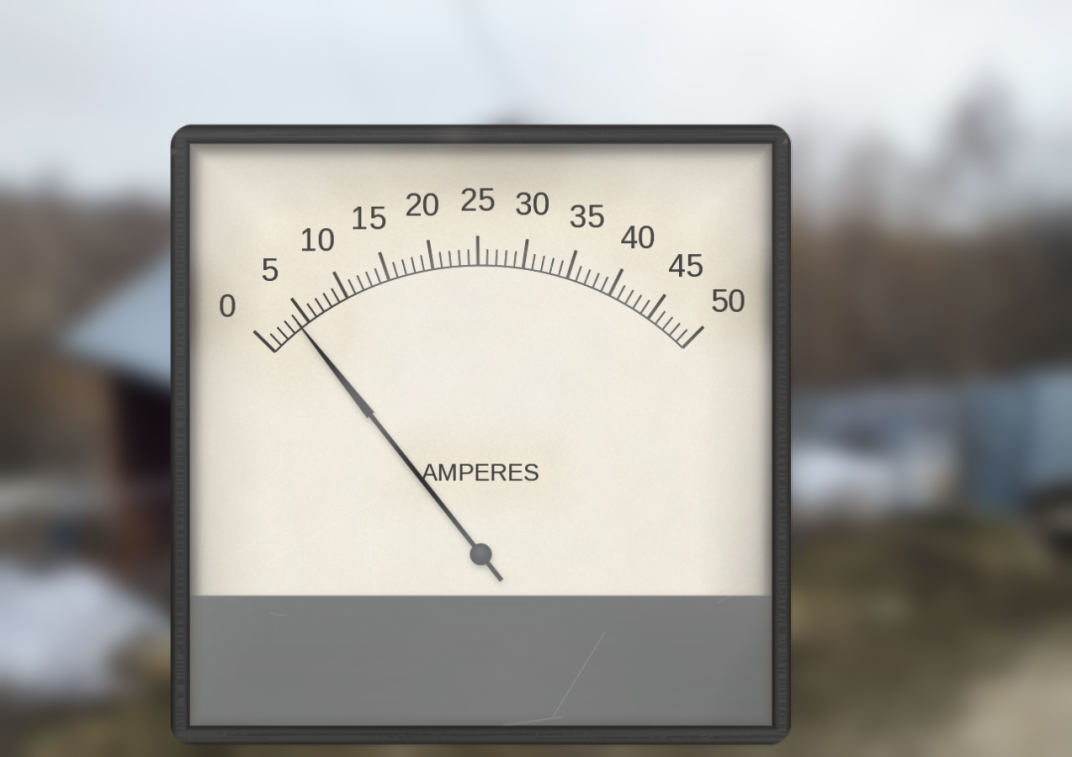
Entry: 4 A
